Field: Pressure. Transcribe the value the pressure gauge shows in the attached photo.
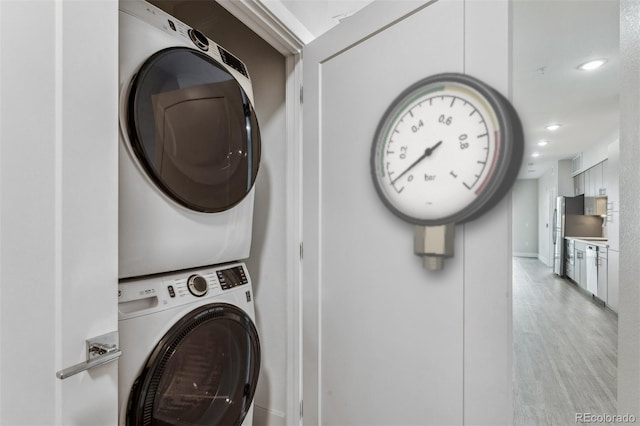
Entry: 0.05 bar
